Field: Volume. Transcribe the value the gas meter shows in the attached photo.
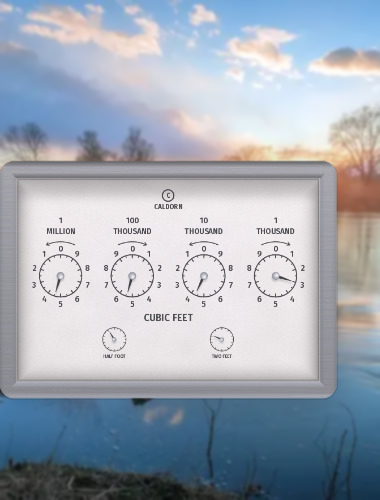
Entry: 454300 ft³
